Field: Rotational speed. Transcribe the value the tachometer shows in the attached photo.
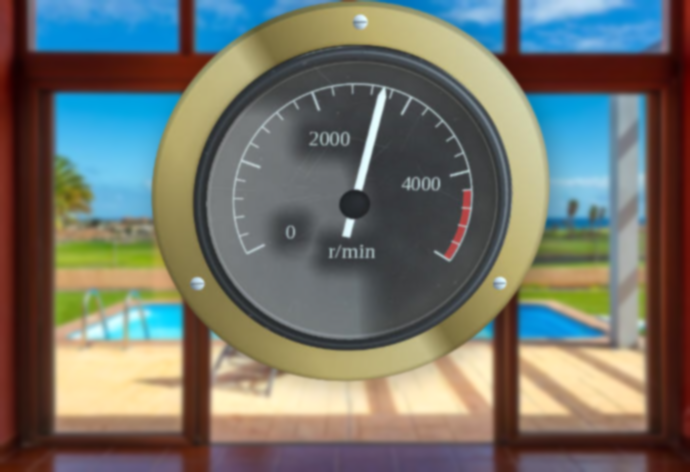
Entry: 2700 rpm
